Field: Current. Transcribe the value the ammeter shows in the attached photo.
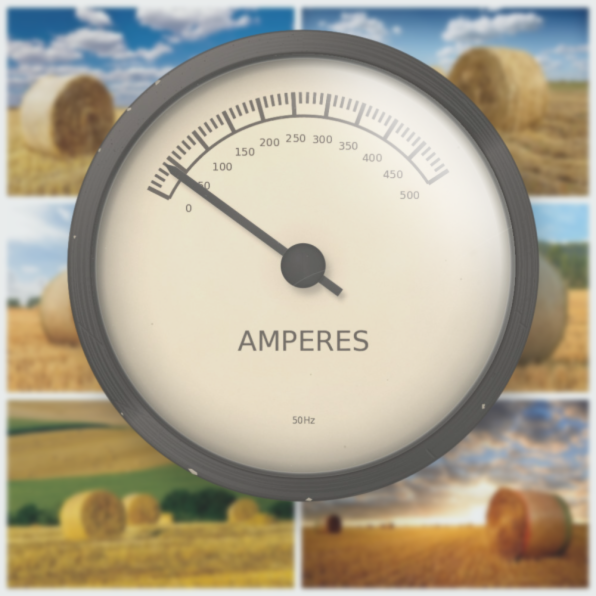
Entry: 40 A
